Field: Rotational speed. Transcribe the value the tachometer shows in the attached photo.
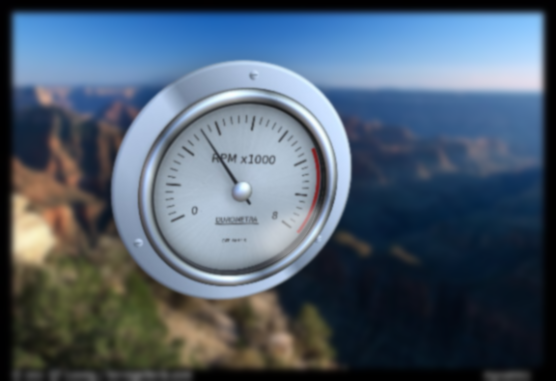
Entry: 2600 rpm
